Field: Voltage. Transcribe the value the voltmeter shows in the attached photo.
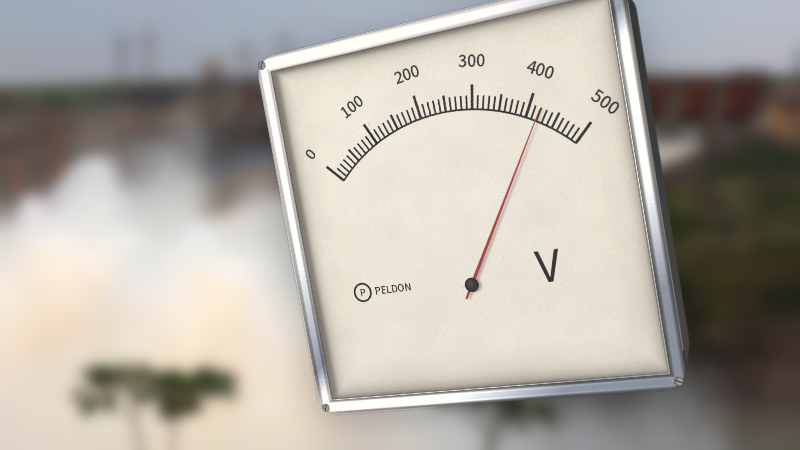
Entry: 420 V
